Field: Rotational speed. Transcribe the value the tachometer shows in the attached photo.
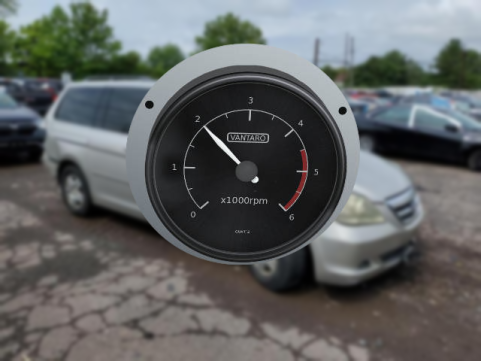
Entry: 2000 rpm
